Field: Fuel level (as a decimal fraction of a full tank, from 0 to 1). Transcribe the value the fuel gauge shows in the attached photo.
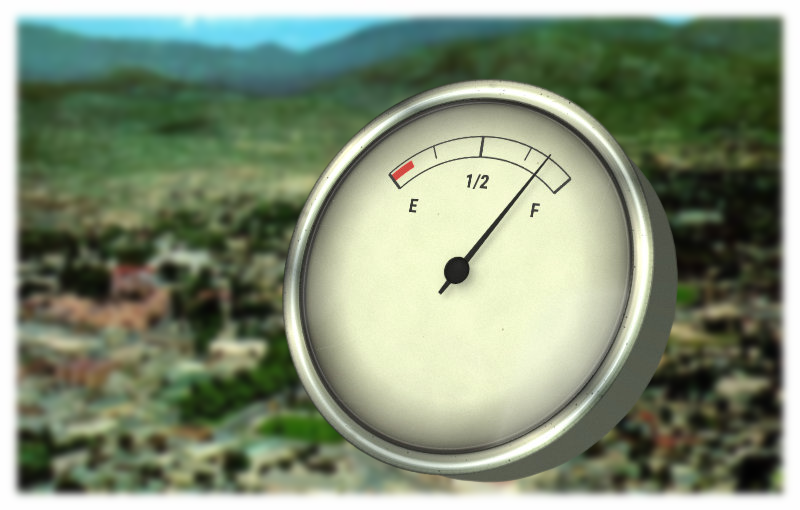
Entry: 0.875
